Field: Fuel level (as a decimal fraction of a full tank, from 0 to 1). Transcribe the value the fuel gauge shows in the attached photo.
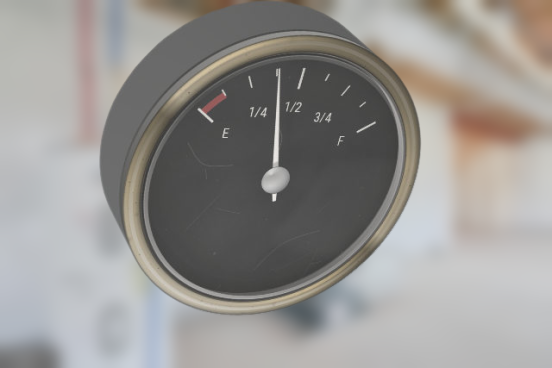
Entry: 0.375
